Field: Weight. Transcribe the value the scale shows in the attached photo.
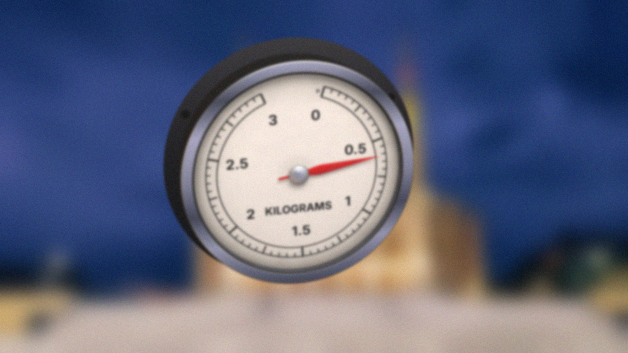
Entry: 0.6 kg
